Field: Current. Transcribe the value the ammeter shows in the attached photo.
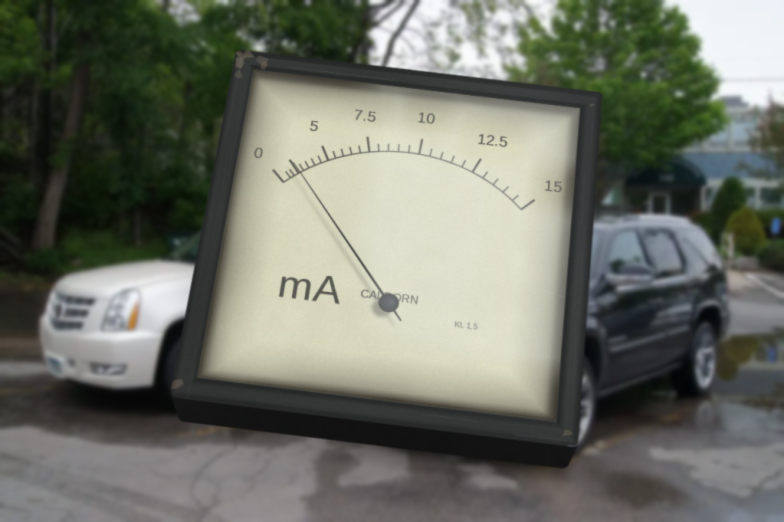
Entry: 2.5 mA
